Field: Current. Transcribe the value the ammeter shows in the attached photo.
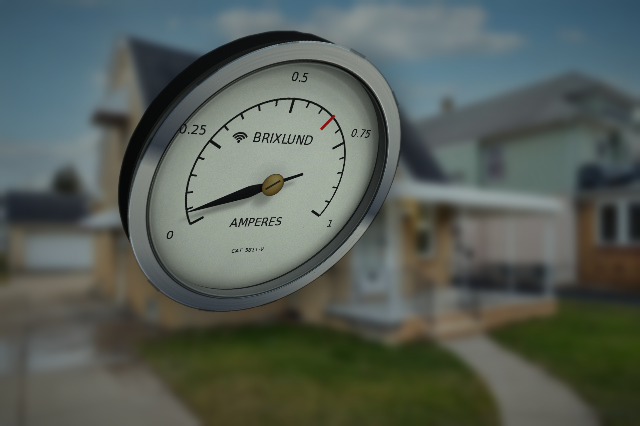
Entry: 0.05 A
